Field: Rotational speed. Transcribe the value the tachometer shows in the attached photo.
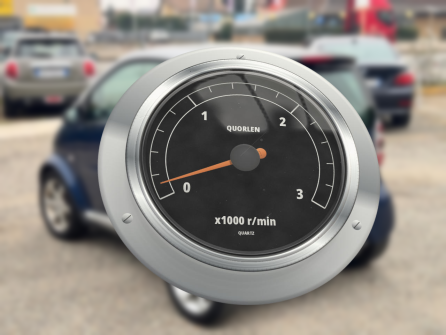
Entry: 100 rpm
